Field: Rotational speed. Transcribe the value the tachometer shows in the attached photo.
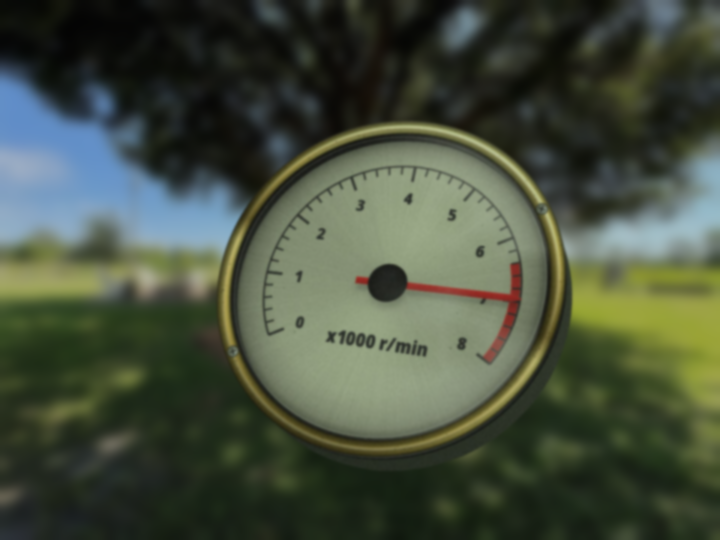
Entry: 7000 rpm
